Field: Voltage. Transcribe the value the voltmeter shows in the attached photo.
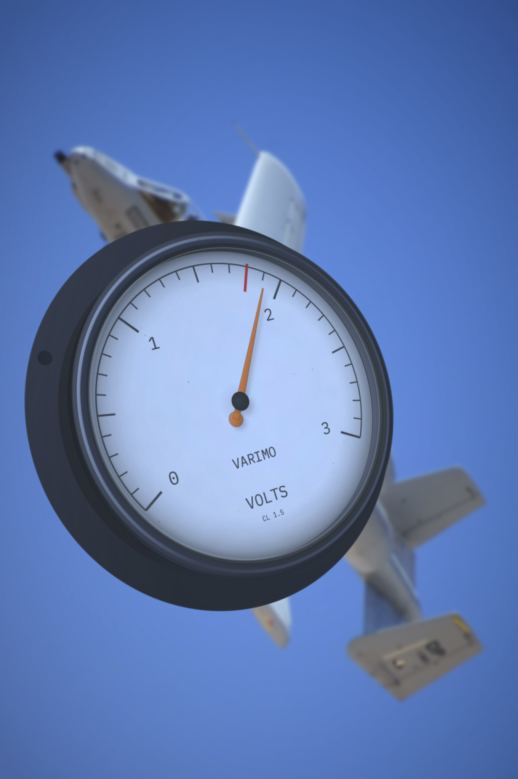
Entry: 1.9 V
